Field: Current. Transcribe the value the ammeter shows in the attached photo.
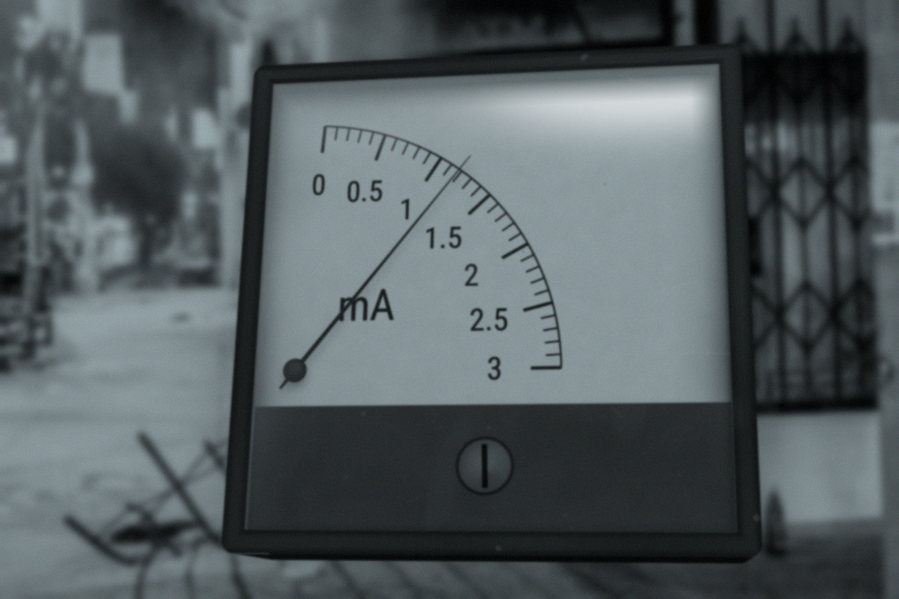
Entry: 1.2 mA
